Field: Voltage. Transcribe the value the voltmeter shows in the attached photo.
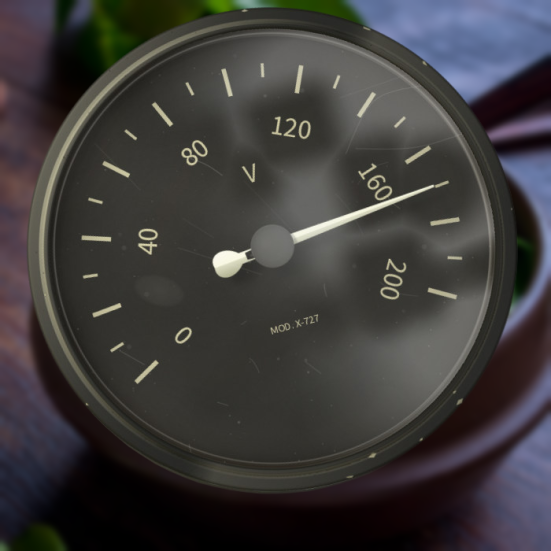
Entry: 170 V
